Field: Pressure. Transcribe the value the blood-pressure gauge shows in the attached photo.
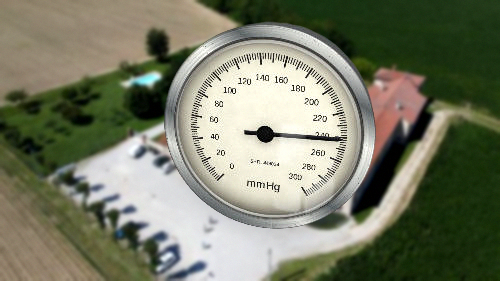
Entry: 240 mmHg
